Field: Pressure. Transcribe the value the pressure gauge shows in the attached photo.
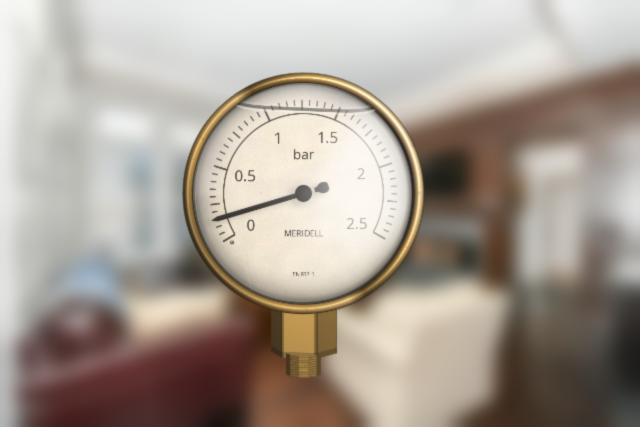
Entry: 0.15 bar
